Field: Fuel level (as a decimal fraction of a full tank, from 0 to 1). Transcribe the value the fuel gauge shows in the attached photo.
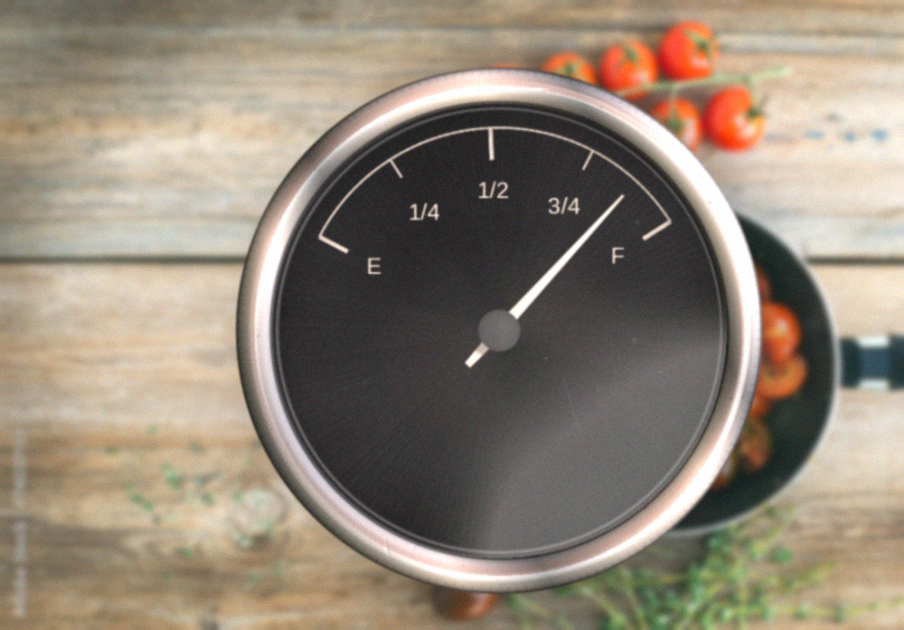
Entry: 0.875
